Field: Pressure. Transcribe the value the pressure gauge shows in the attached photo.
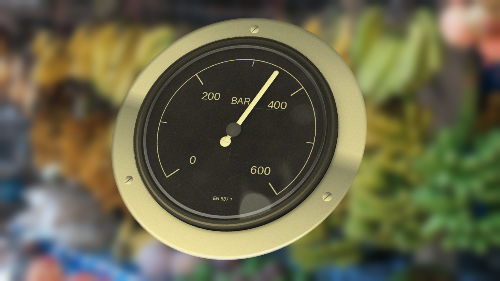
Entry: 350 bar
